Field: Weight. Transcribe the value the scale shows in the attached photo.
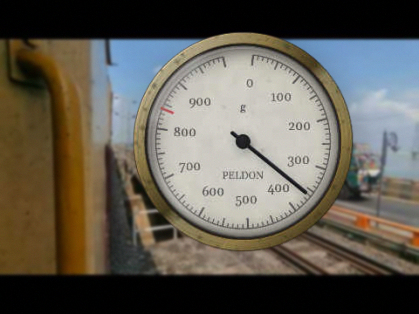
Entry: 360 g
